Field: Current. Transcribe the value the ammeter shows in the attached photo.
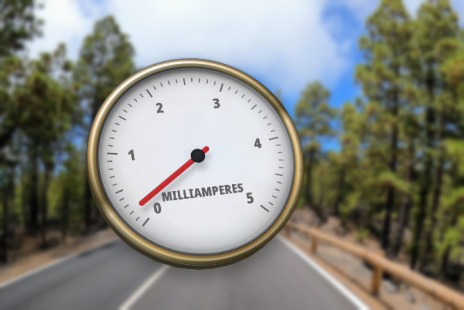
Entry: 0.2 mA
